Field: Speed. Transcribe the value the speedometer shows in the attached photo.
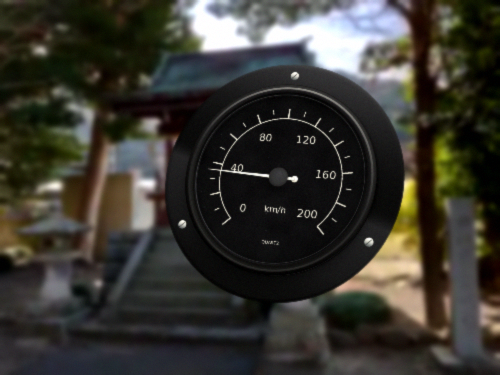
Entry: 35 km/h
